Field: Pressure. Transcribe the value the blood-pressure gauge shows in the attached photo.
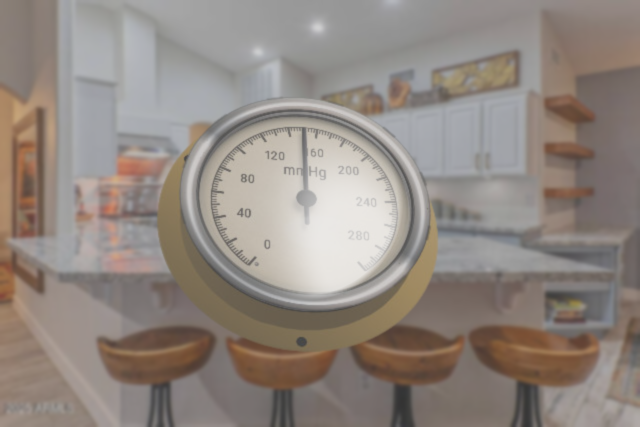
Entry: 150 mmHg
